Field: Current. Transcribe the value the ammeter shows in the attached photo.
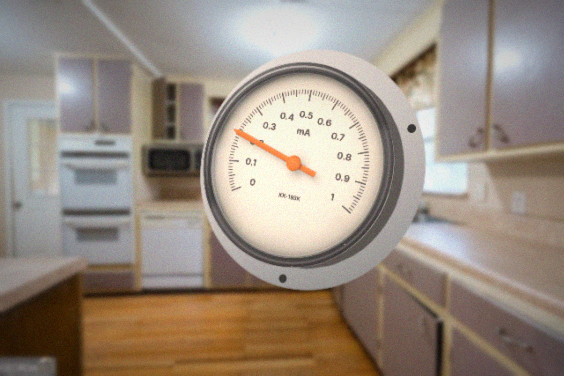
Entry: 0.2 mA
